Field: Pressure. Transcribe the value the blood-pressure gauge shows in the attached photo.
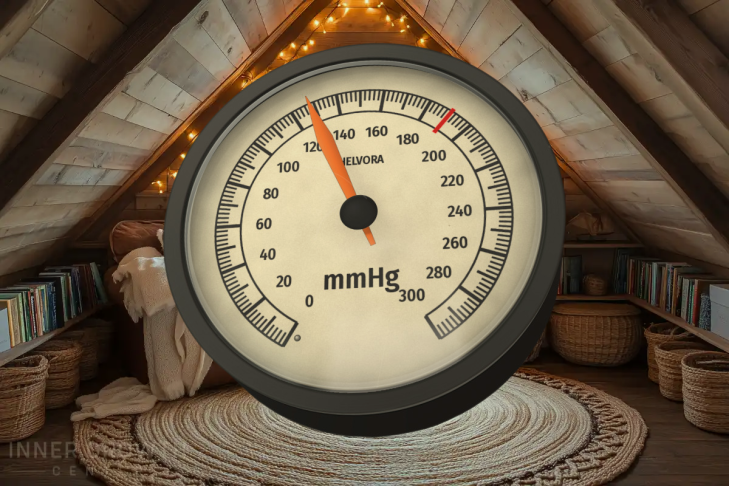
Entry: 128 mmHg
